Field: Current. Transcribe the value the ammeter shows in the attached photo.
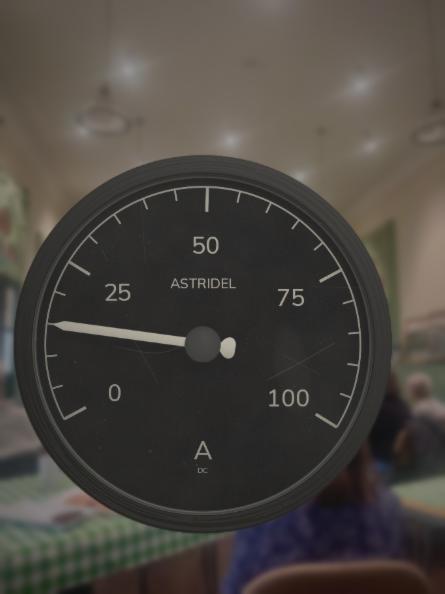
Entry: 15 A
